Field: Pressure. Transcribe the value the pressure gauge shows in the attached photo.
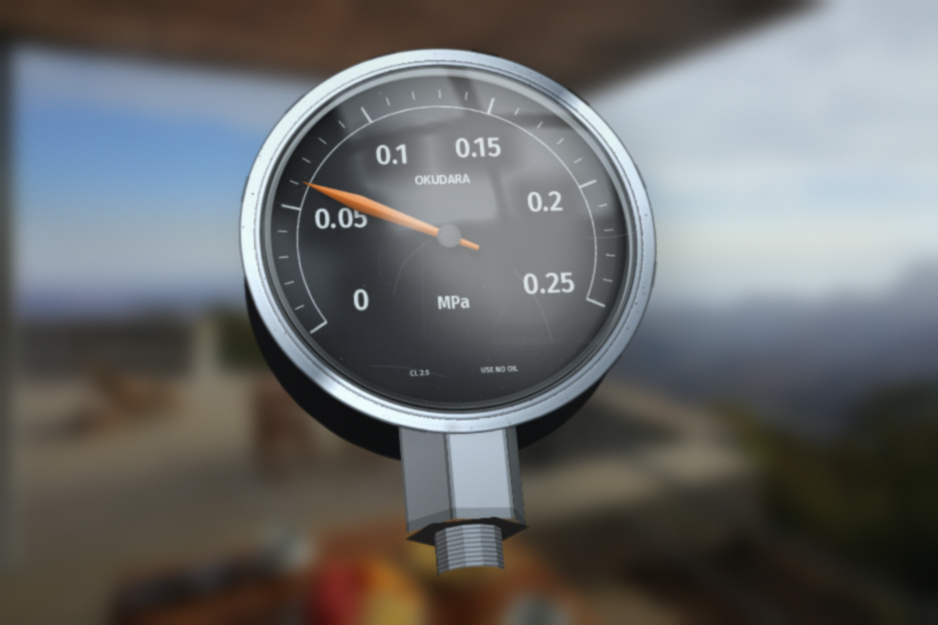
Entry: 0.06 MPa
